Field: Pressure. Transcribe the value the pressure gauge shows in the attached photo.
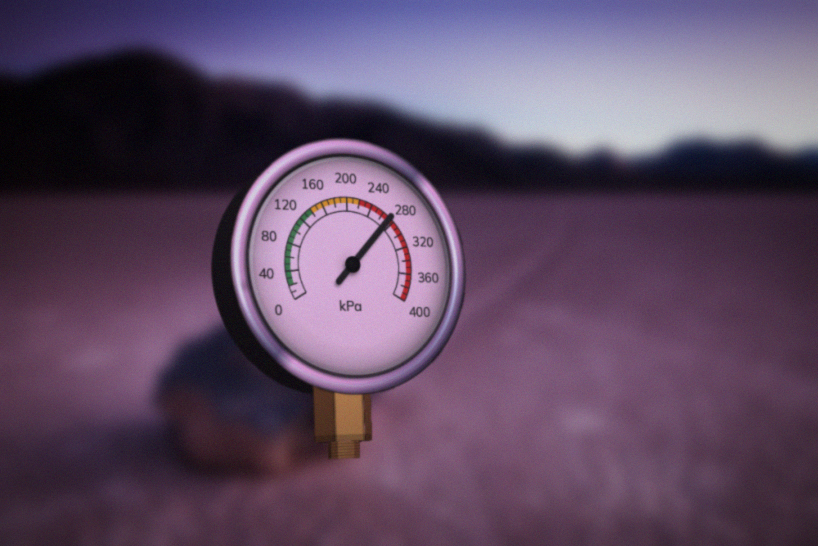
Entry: 270 kPa
